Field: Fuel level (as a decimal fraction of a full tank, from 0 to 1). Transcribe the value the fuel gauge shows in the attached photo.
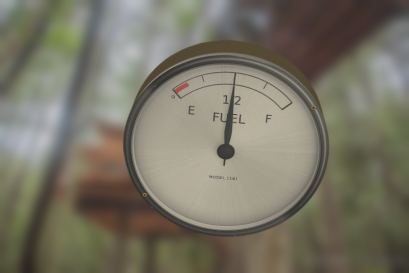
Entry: 0.5
